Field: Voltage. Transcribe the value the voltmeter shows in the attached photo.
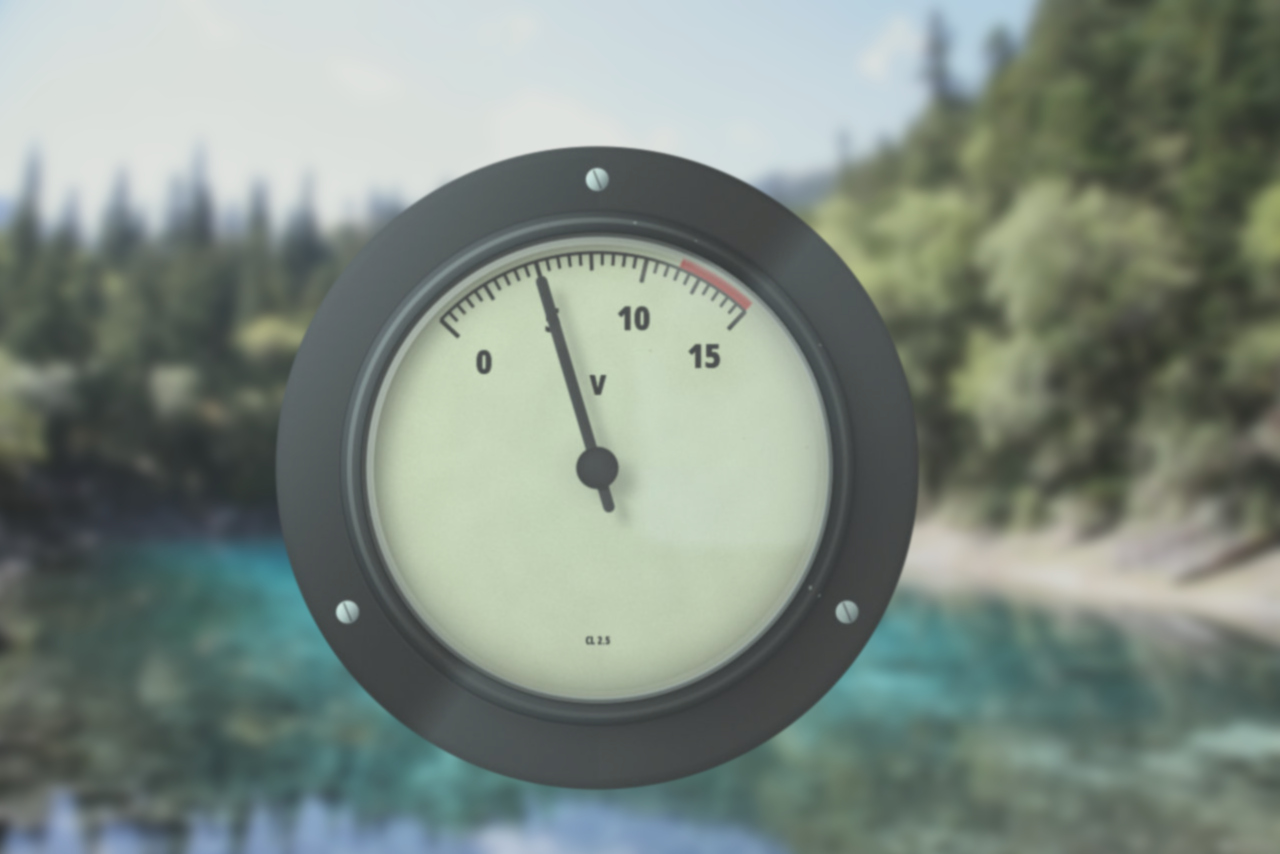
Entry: 5 V
